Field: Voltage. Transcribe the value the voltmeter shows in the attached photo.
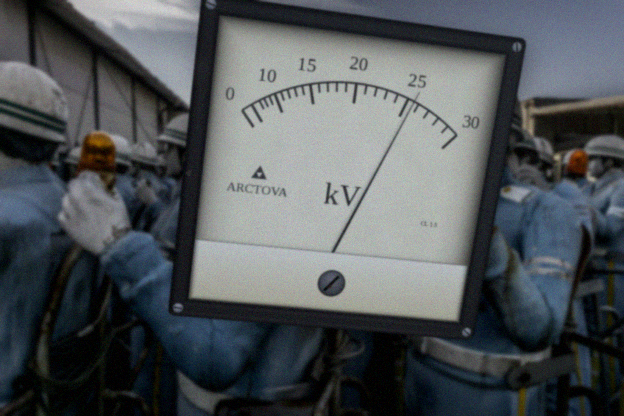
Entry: 25.5 kV
